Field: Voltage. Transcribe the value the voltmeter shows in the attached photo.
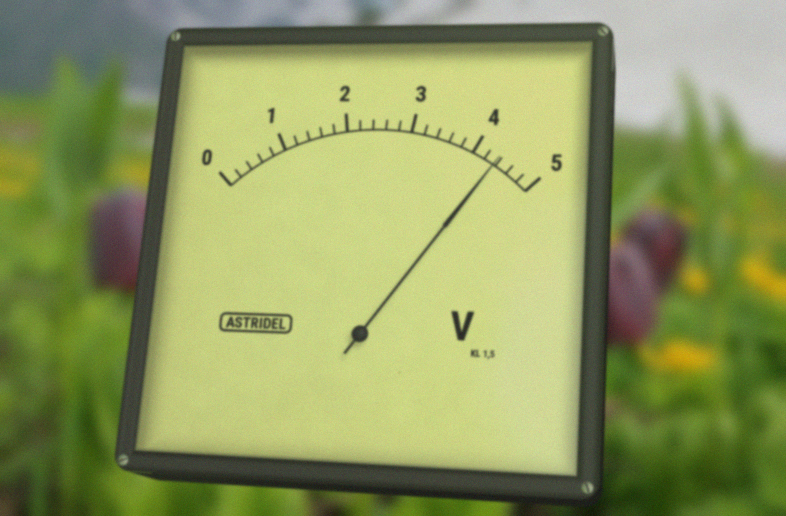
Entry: 4.4 V
